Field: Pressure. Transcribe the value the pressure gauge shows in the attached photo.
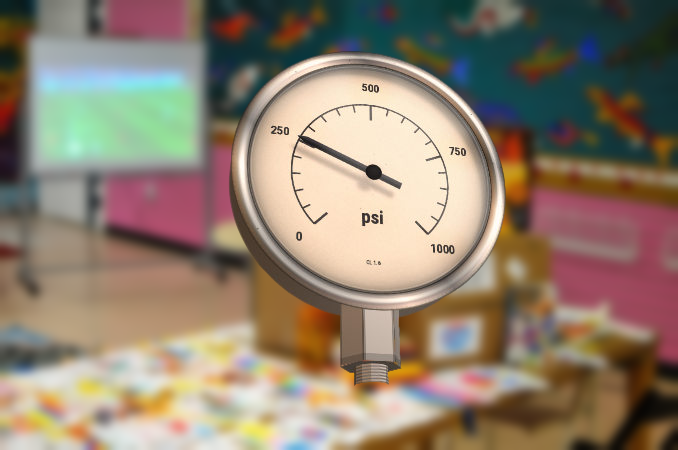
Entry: 250 psi
